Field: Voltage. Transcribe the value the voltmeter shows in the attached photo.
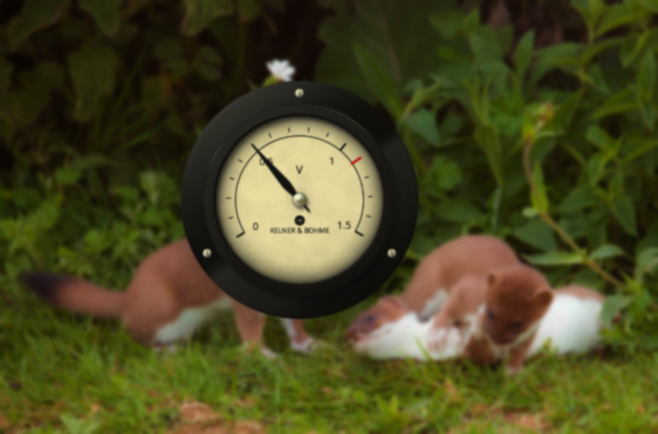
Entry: 0.5 V
